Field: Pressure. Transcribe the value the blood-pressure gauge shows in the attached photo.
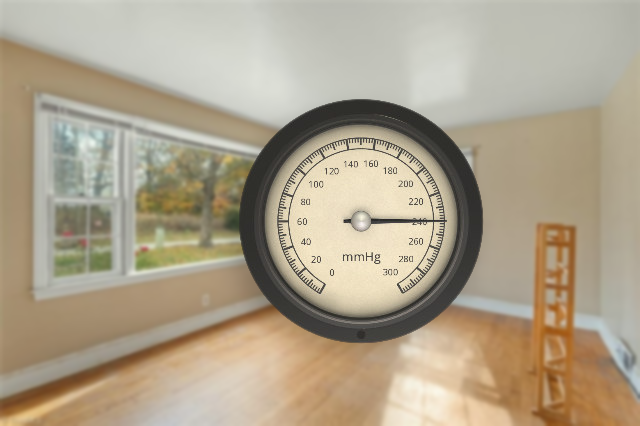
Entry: 240 mmHg
